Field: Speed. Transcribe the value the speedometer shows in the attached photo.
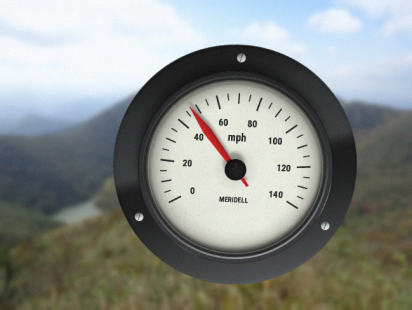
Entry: 47.5 mph
